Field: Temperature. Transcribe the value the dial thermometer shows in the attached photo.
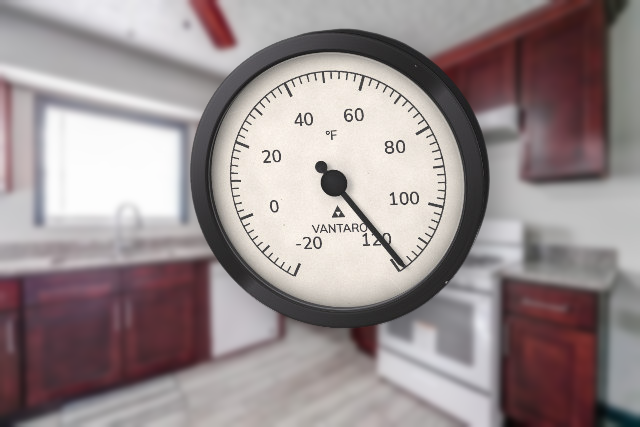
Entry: 118 °F
